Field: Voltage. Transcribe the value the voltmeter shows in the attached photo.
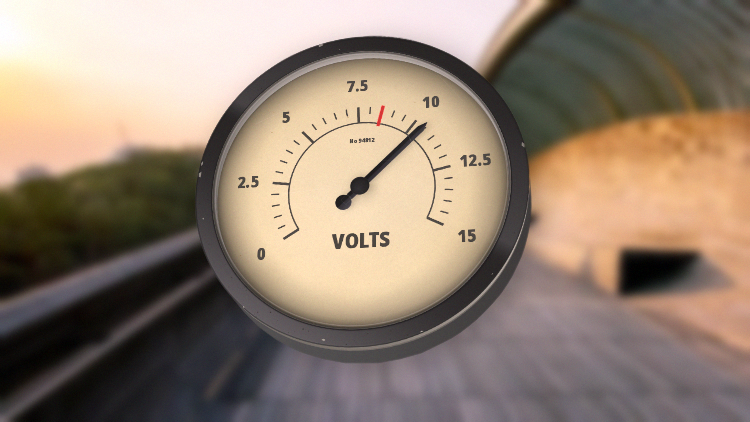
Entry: 10.5 V
